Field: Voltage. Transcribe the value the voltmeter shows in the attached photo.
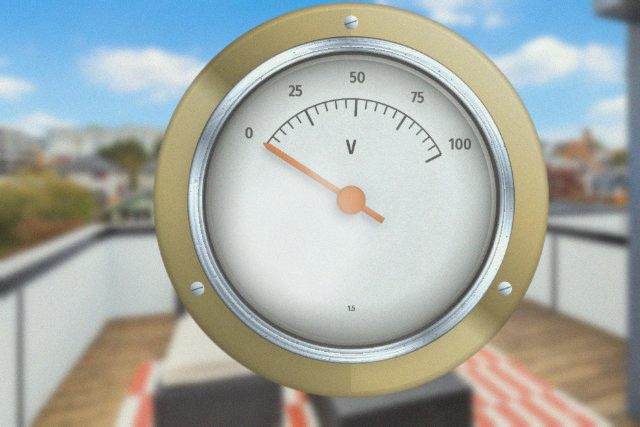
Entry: 0 V
